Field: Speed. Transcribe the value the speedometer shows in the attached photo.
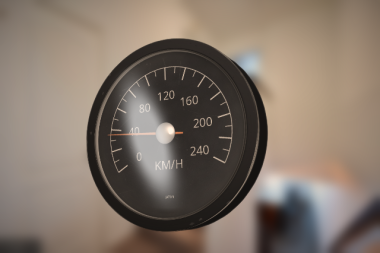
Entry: 35 km/h
